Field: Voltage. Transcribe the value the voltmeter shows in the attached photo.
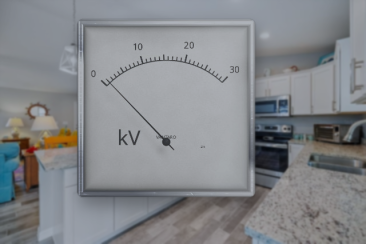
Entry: 1 kV
